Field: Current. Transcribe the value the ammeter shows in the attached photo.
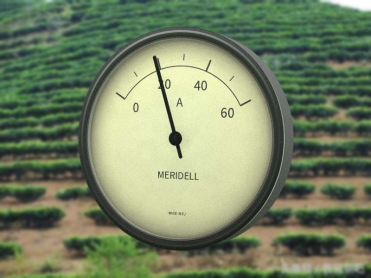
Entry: 20 A
